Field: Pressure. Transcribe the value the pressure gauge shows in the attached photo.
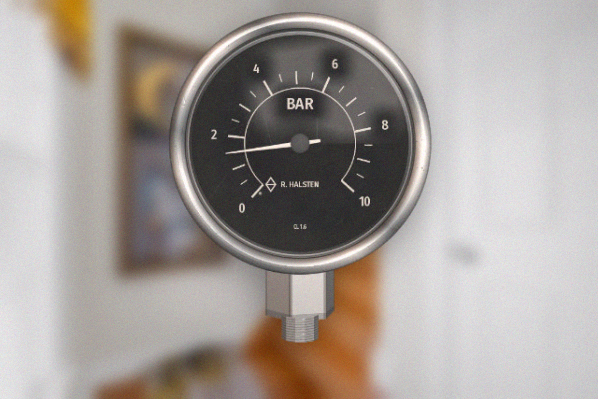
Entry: 1.5 bar
